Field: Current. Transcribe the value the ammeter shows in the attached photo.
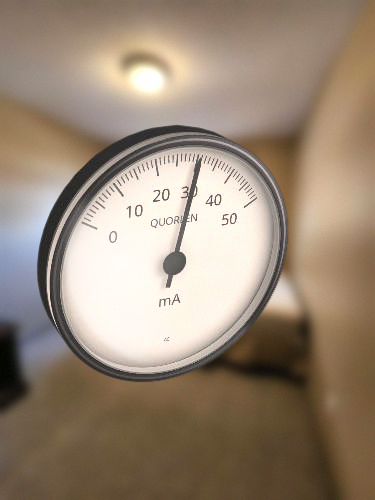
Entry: 30 mA
